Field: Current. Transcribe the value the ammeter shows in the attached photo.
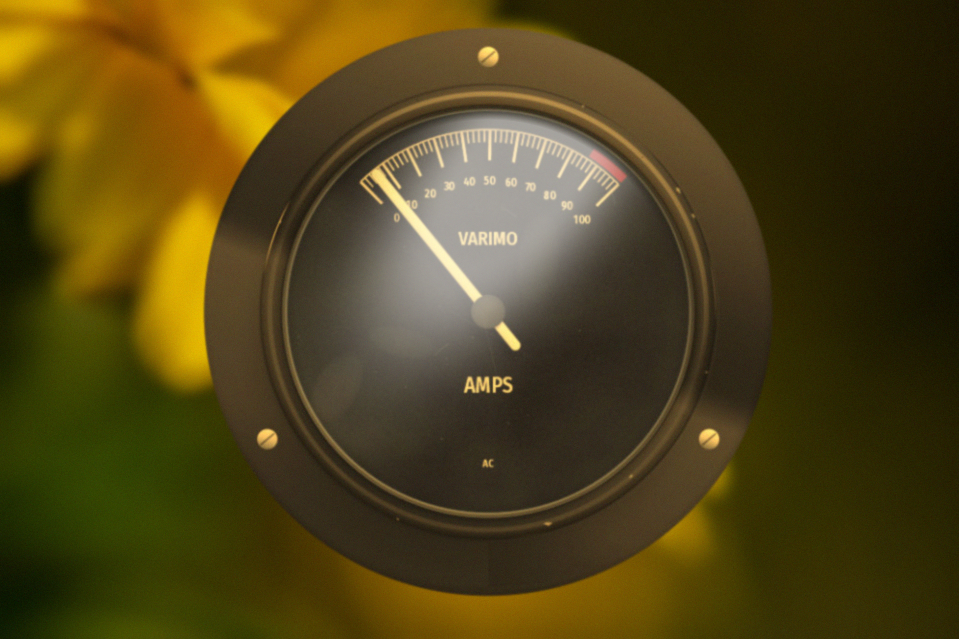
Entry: 6 A
